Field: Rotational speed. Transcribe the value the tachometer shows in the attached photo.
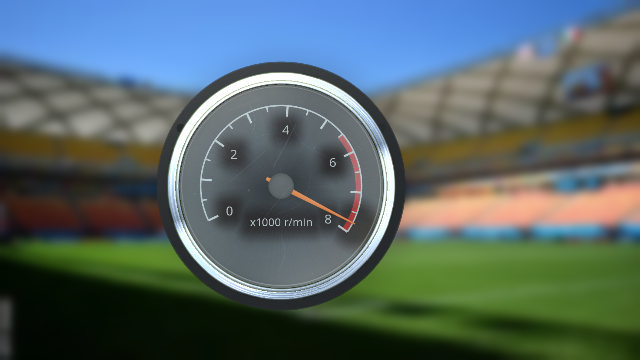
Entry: 7750 rpm
